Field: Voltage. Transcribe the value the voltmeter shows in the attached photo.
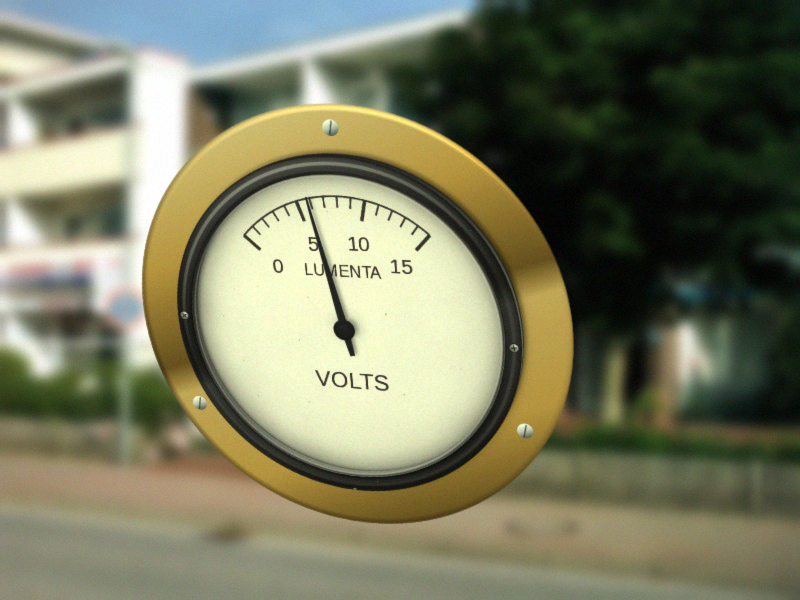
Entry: 6 V
